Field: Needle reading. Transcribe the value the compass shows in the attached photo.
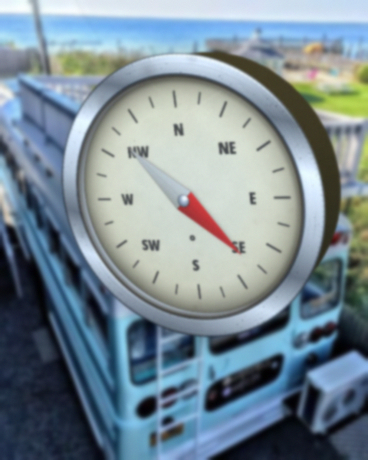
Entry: 135 °
